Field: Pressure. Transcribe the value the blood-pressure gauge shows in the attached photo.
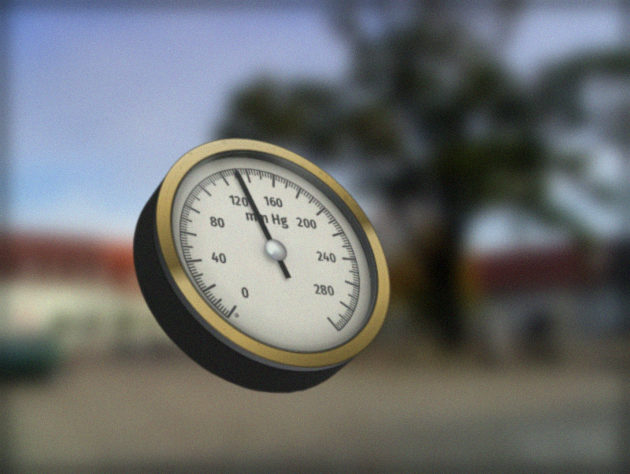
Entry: 130 mmHg
